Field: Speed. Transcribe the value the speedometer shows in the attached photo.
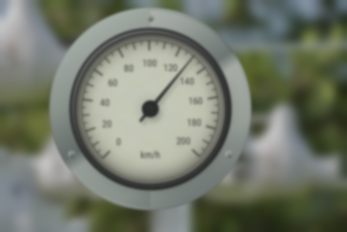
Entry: 130 km/h
